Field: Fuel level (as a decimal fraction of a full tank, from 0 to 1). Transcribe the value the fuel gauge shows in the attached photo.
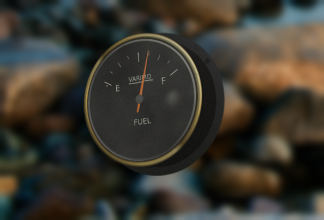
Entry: 0.625
